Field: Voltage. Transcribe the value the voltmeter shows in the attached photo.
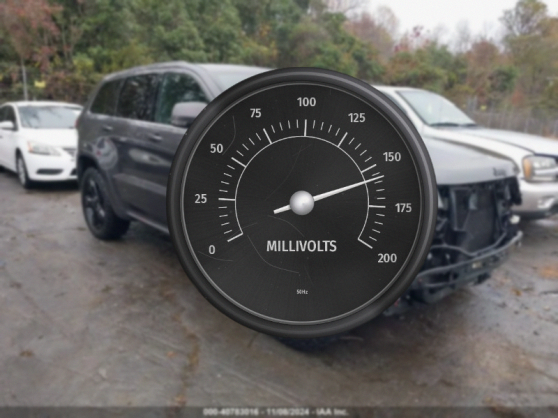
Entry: 157.5 mV
